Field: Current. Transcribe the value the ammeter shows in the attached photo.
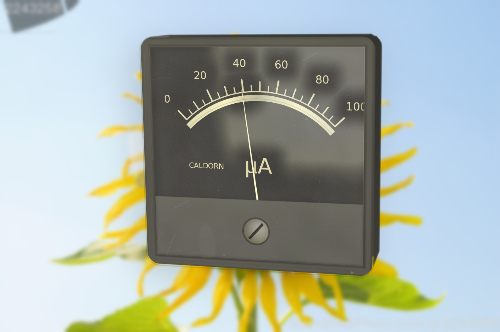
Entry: 40 µA
